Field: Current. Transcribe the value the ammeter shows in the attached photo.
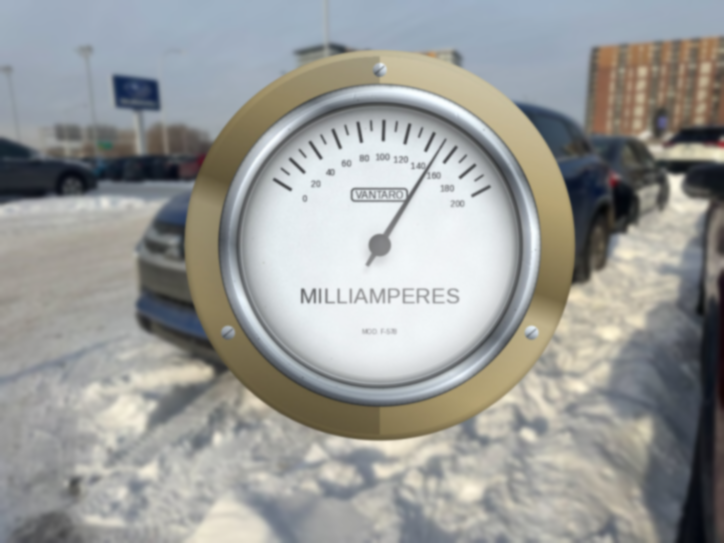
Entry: 150 mA
